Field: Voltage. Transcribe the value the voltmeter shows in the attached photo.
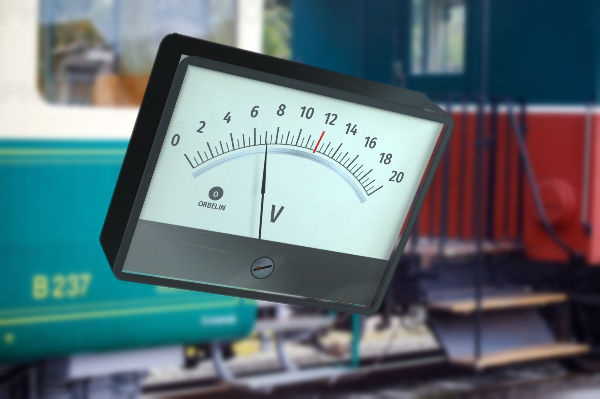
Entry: 7 V
